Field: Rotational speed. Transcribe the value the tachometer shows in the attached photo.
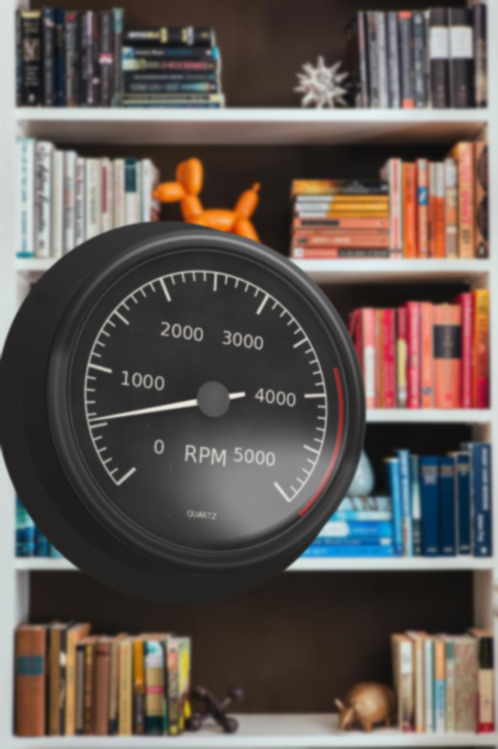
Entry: 550 rpm
